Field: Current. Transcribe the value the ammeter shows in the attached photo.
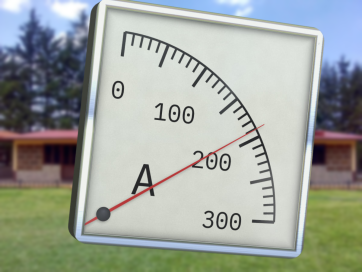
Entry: 190 A
